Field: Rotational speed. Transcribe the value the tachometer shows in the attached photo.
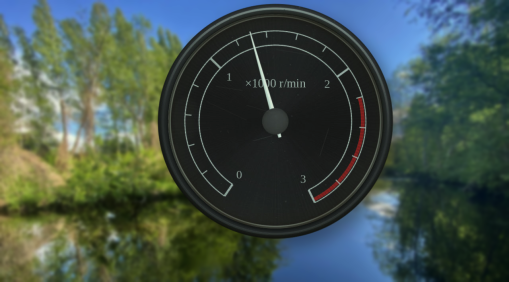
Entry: 1300 rpm
